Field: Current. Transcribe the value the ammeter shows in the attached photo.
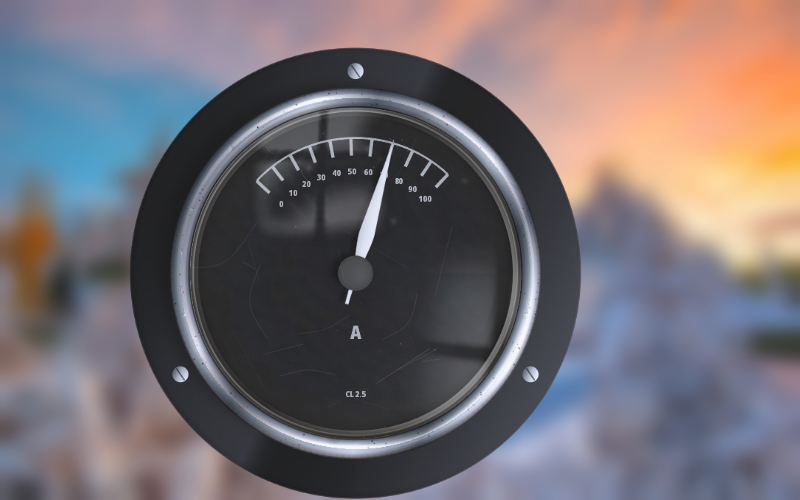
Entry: 70 A
